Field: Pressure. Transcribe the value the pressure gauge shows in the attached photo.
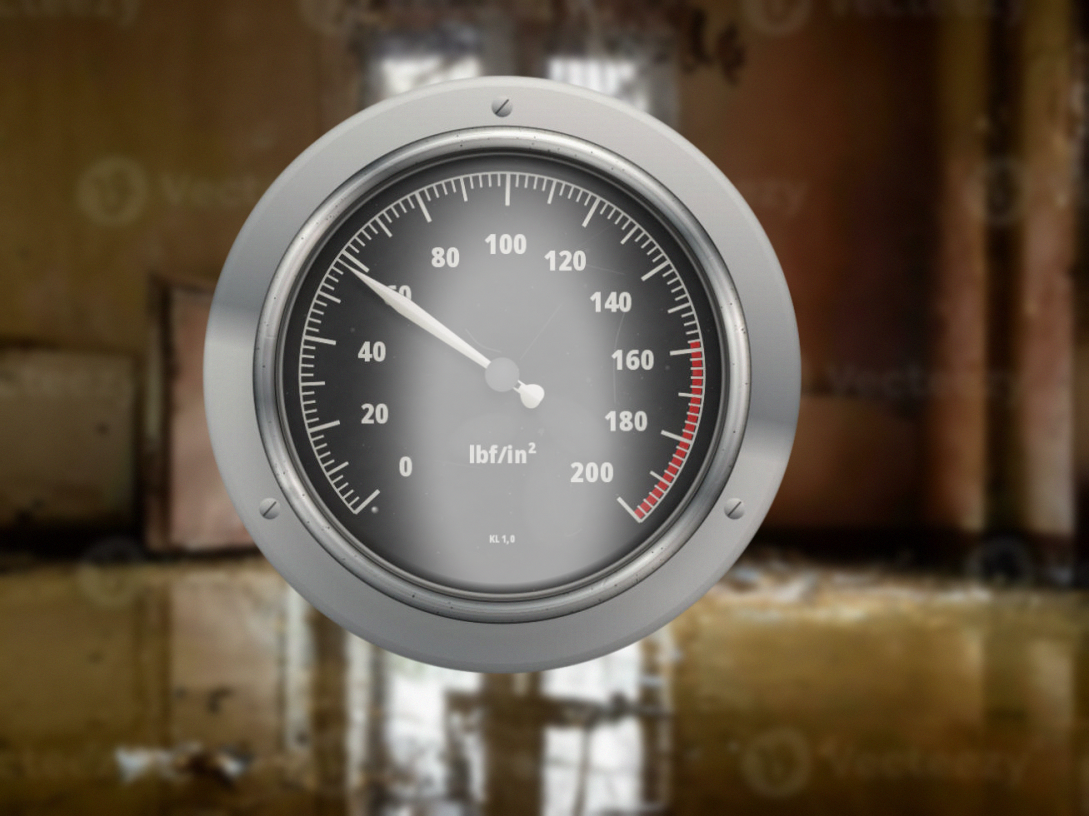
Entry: 58 psi
